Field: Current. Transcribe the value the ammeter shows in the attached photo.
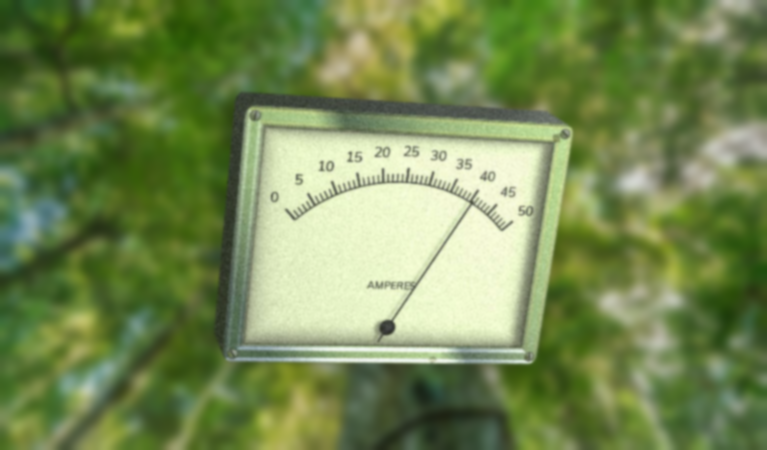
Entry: 40 A
